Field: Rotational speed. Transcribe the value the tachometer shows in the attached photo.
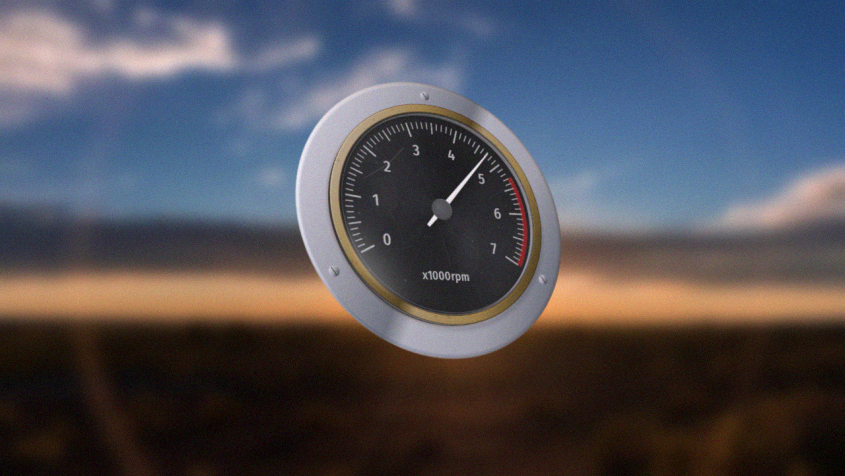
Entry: 4700 rpm
